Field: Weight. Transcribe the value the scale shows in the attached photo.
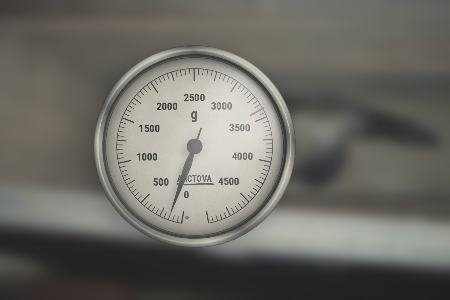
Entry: 150 g
